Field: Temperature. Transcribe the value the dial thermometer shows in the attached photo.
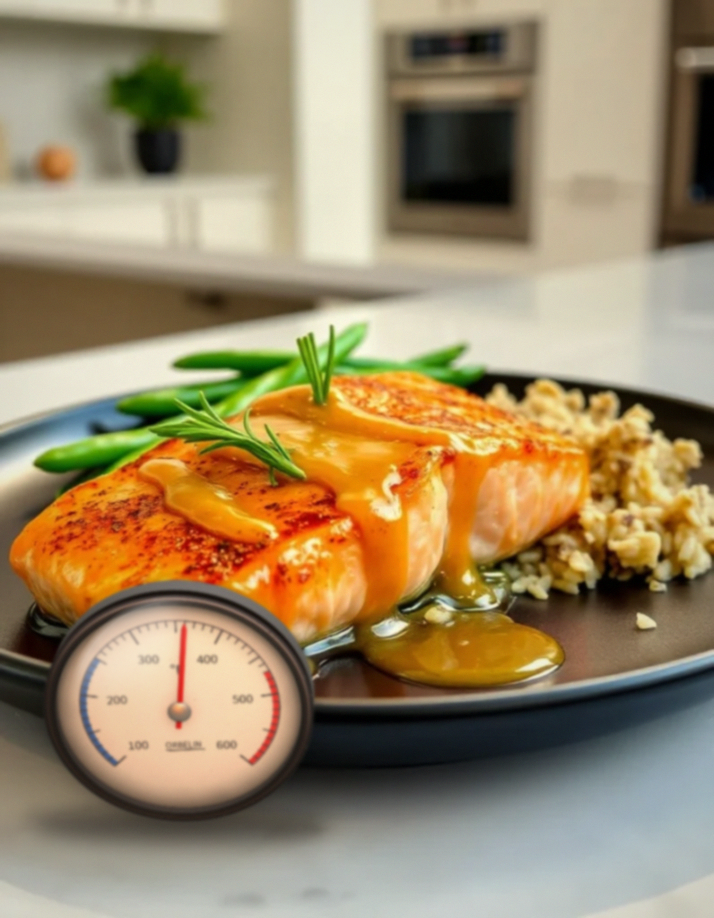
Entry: 360 °F
